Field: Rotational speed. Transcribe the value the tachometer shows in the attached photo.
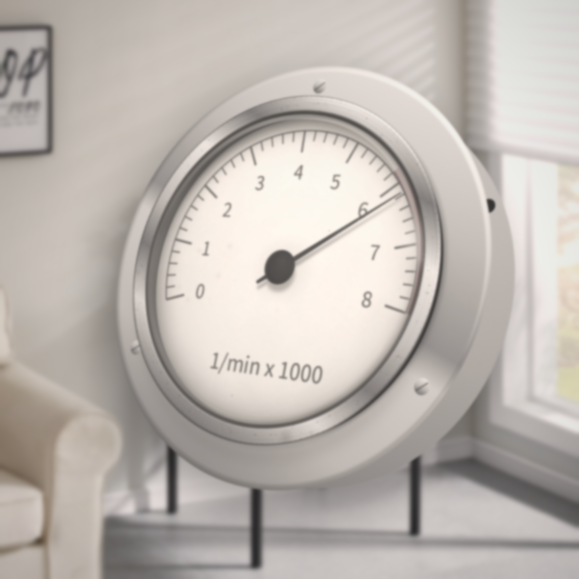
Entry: 6200 rpm
